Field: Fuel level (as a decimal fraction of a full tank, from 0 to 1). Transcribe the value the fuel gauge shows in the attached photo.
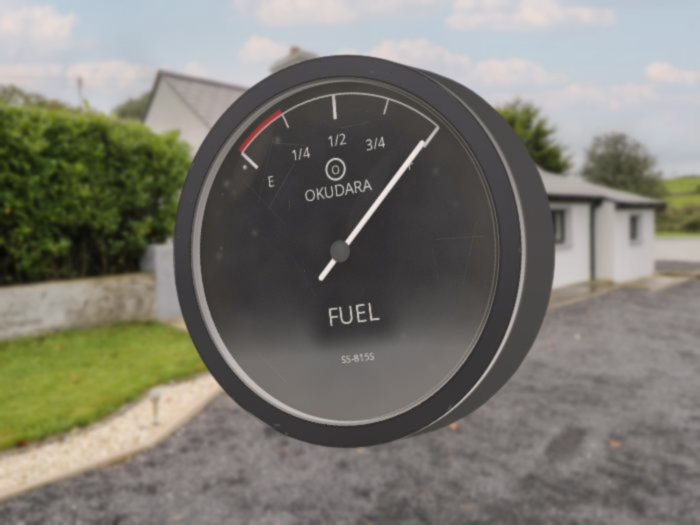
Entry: 1
